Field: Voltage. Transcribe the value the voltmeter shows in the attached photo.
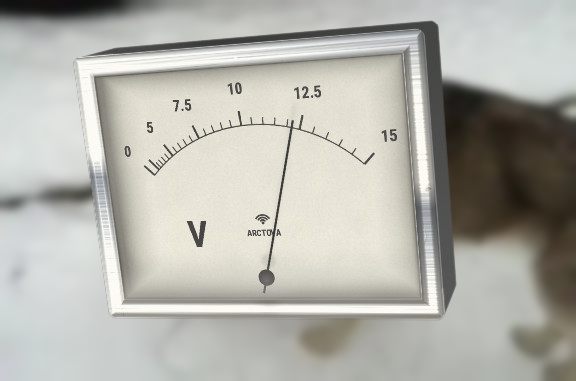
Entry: 12.25 V
